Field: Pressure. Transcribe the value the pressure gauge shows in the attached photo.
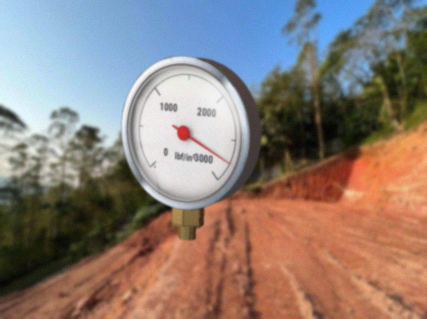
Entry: 2750 psi
